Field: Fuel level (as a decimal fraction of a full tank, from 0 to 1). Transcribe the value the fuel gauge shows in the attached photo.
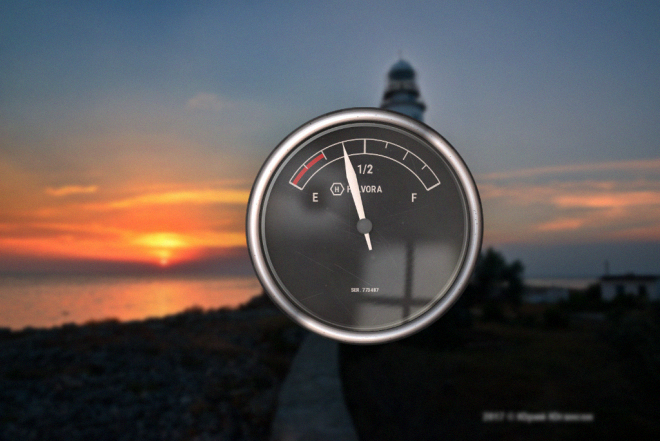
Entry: 0.375
